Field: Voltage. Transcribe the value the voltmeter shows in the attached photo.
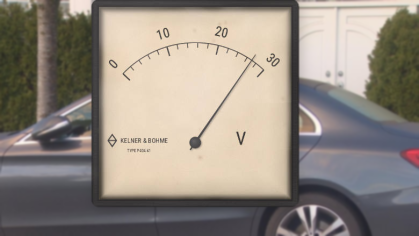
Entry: 27 V
